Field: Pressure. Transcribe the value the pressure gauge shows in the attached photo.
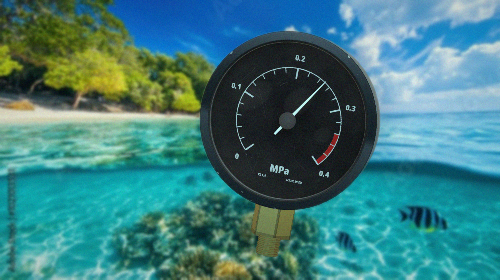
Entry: 0.25 MPa
